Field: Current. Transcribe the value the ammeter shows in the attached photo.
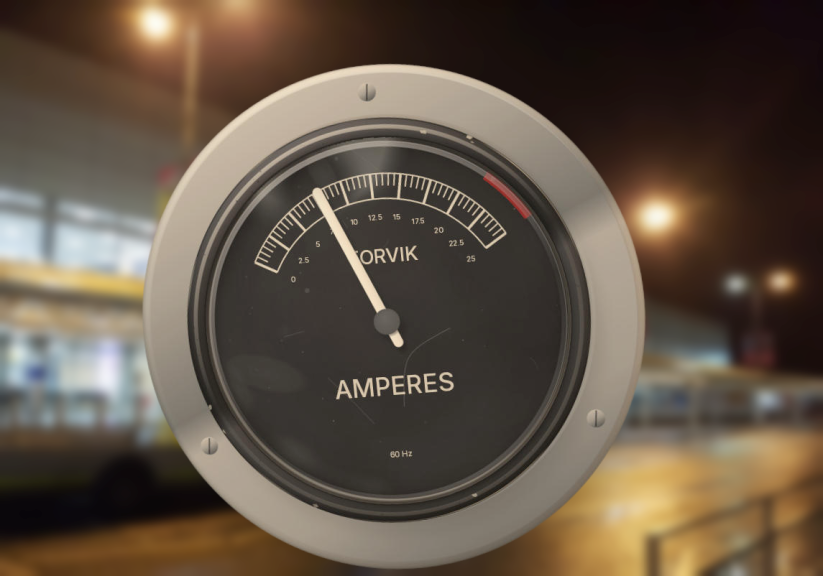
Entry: 8 A
